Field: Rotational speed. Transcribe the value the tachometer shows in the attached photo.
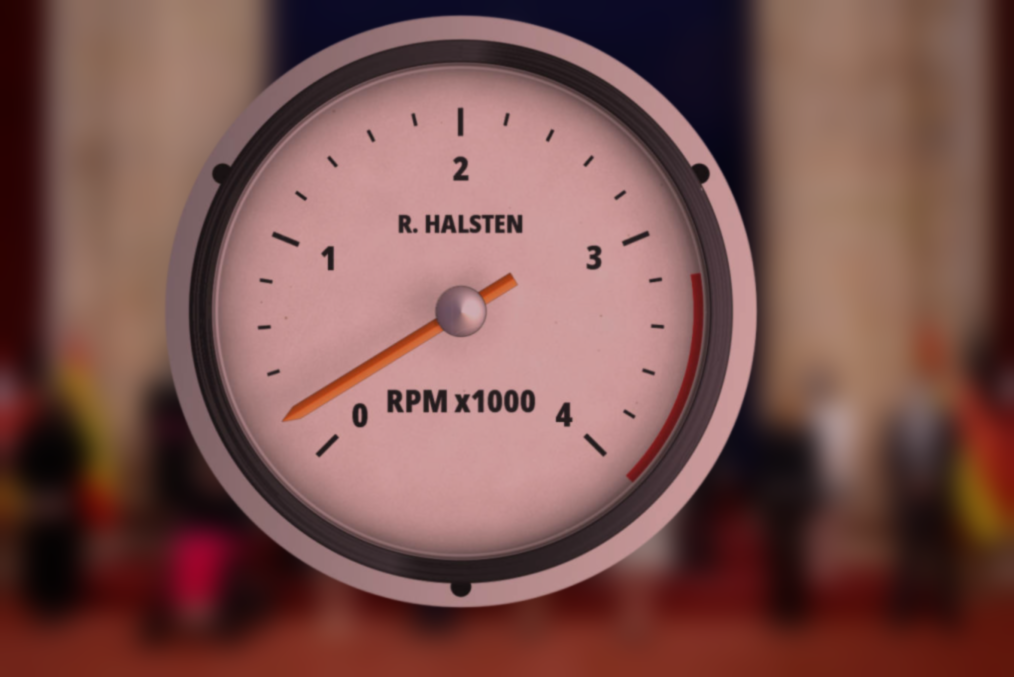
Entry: 200 rpm
